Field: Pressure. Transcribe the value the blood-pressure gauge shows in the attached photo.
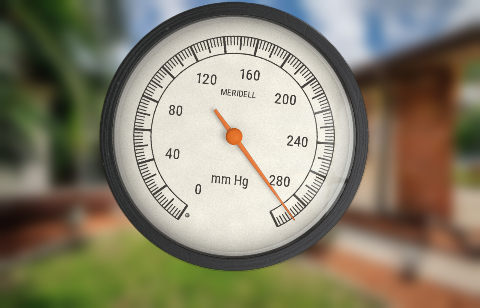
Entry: 290 mmHg
